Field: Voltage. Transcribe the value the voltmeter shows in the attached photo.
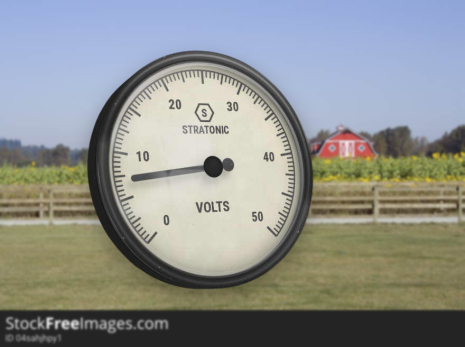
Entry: 7 V
